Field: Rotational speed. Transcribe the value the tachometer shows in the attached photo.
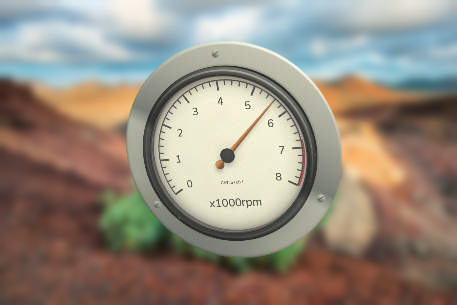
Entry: 5600 rpm
